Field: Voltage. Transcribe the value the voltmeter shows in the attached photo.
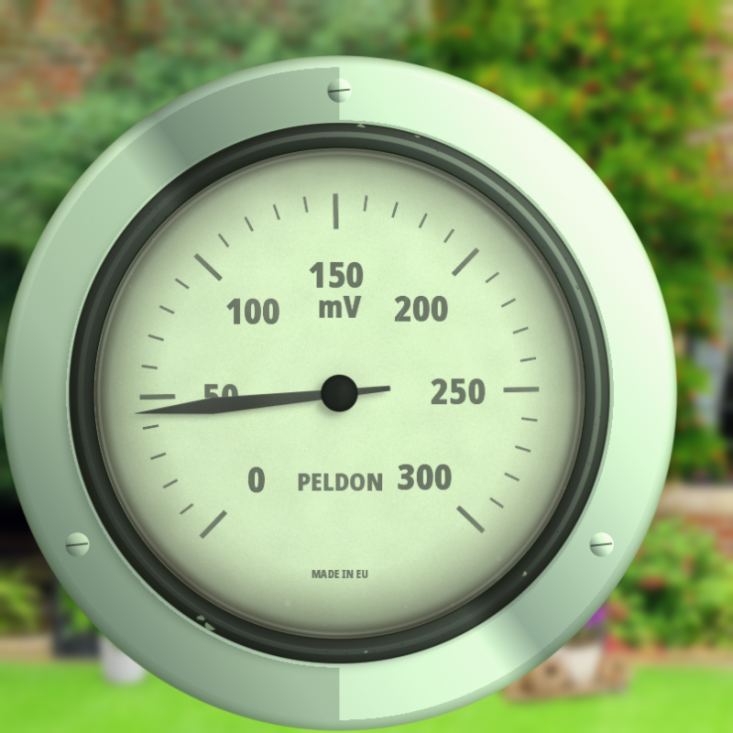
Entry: 45 mV
